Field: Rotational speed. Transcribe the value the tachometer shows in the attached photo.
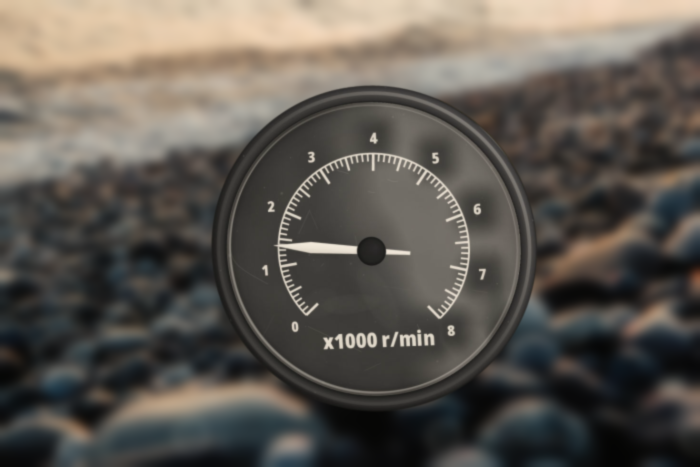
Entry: 1400 rpm
